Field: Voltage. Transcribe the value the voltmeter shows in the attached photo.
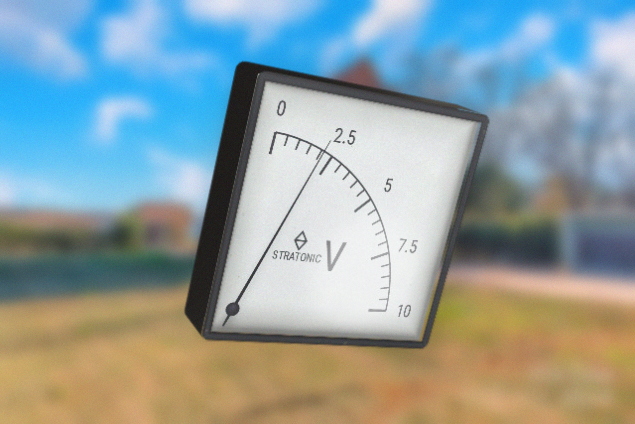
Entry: 2 V
